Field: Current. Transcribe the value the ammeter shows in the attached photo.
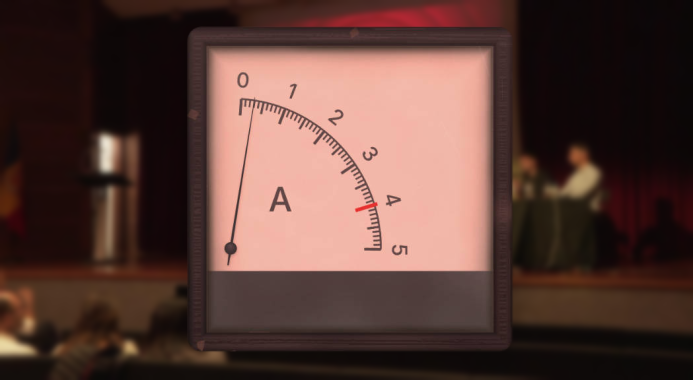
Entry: 0.3 A
